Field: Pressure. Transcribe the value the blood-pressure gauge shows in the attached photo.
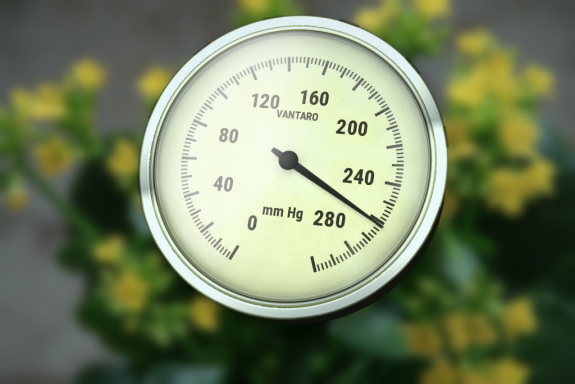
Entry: 262 mmHg
